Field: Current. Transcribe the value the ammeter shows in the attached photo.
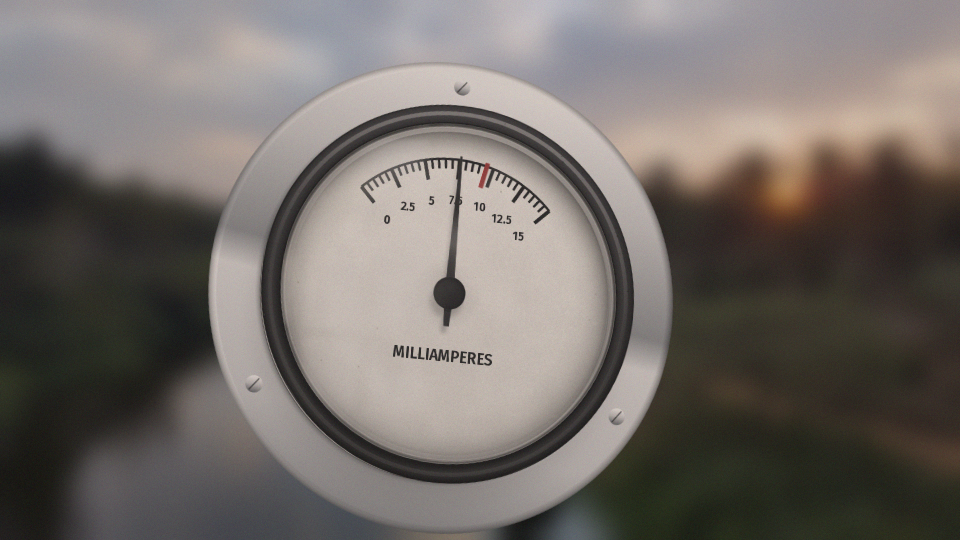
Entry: 7.5 mA
